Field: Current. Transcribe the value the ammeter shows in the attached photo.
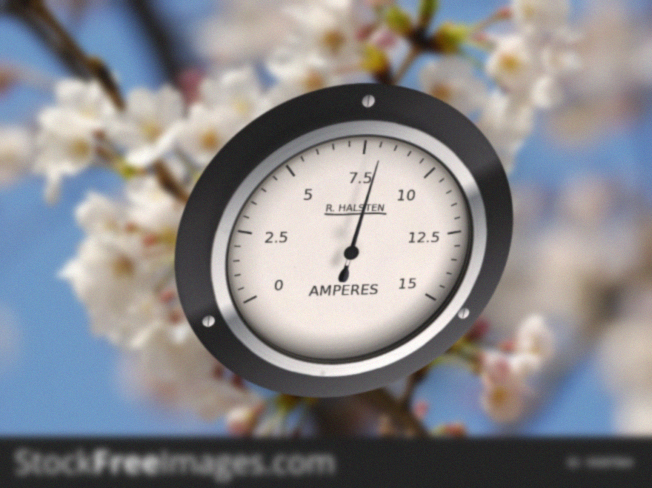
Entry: 8 A
